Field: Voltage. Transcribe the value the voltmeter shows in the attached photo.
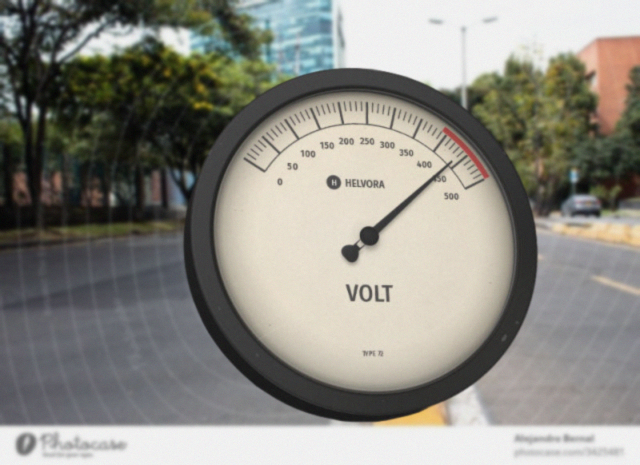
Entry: 440 V
